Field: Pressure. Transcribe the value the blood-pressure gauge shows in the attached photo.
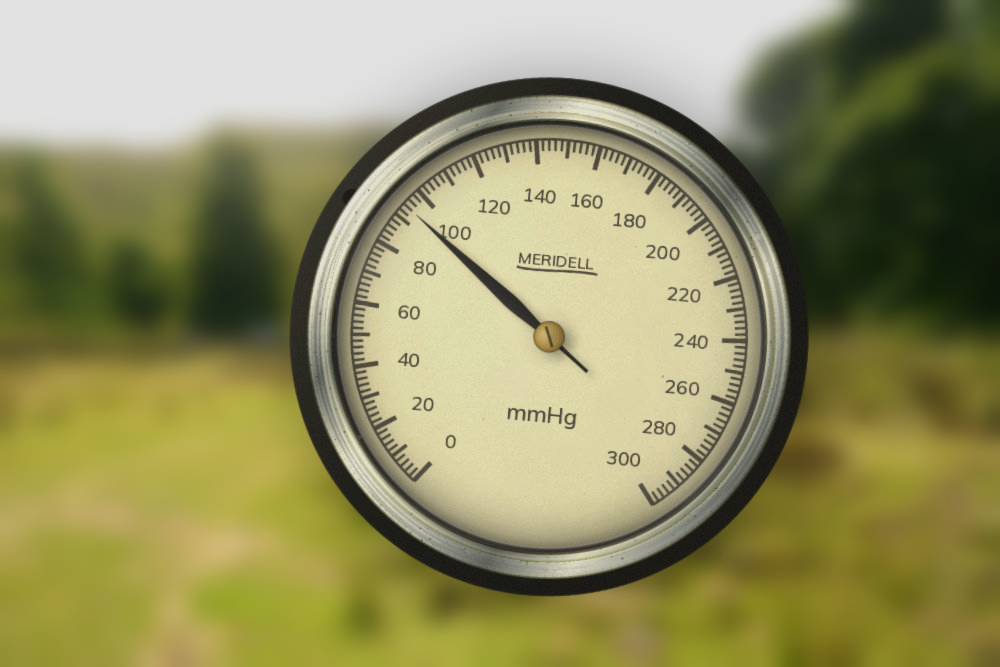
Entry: 94 mmHg
